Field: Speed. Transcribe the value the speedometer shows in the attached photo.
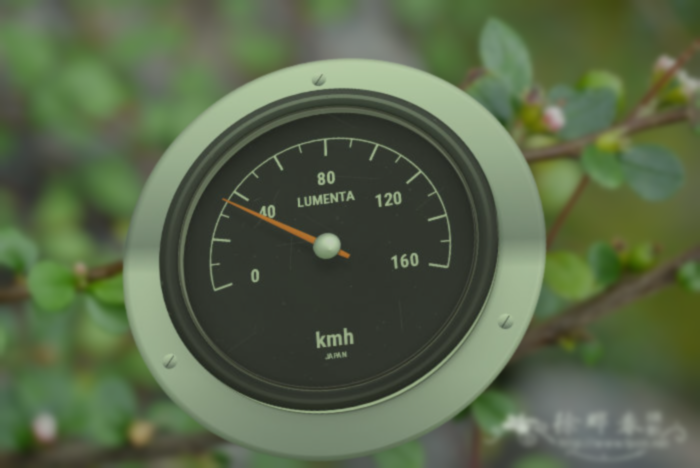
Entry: 35 km/h
